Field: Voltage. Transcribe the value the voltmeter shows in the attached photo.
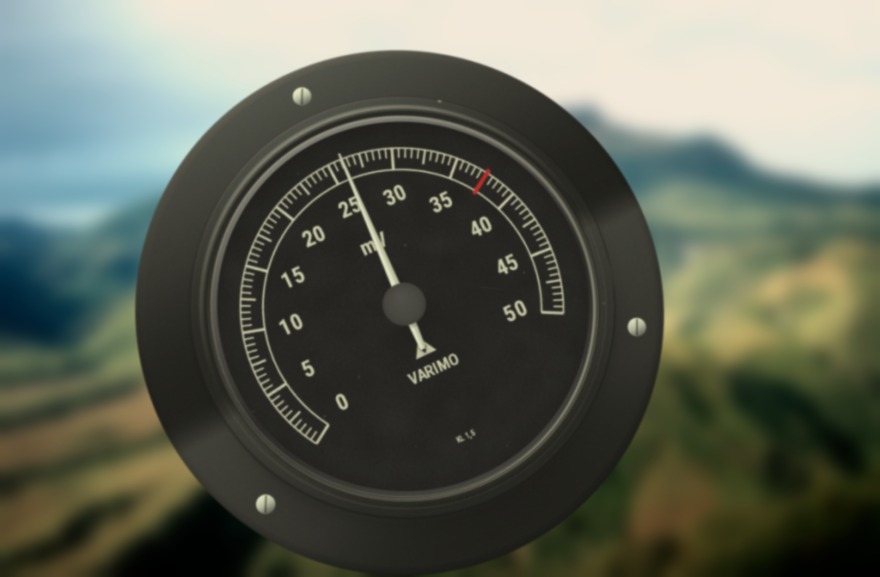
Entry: 26 mV
